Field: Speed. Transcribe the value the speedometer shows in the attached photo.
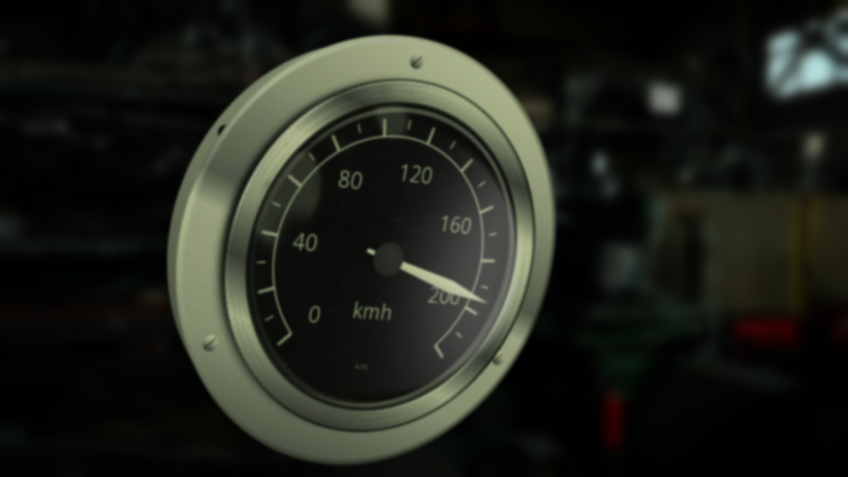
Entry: 195 km/h
